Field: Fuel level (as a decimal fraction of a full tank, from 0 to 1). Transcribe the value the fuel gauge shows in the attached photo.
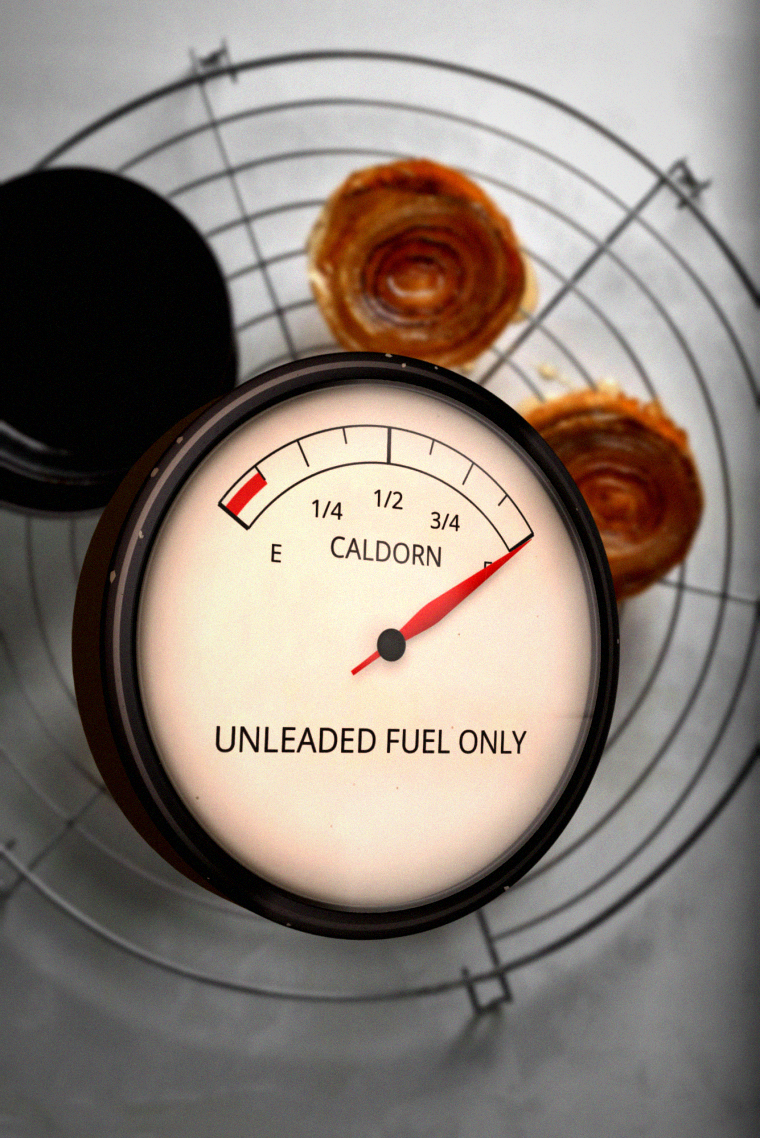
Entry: 1
